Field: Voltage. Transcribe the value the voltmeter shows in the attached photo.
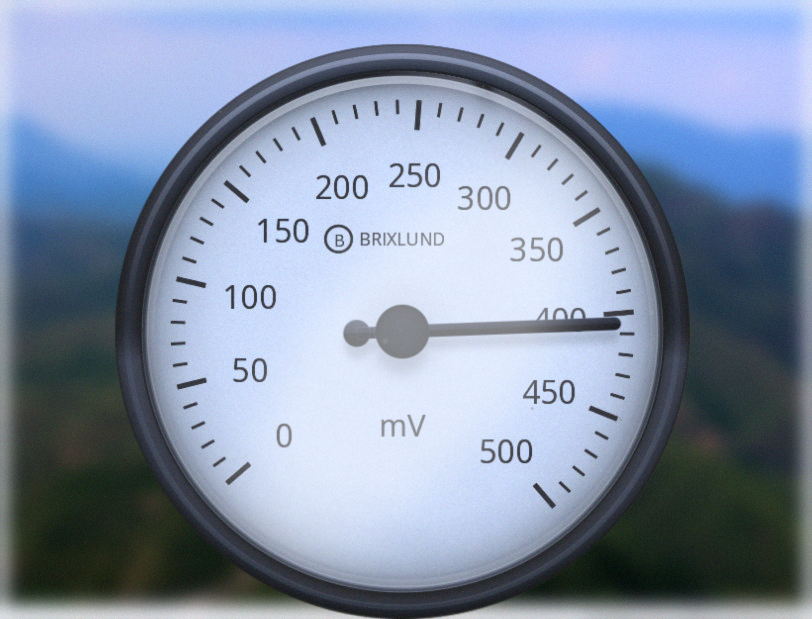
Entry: 405 mV
